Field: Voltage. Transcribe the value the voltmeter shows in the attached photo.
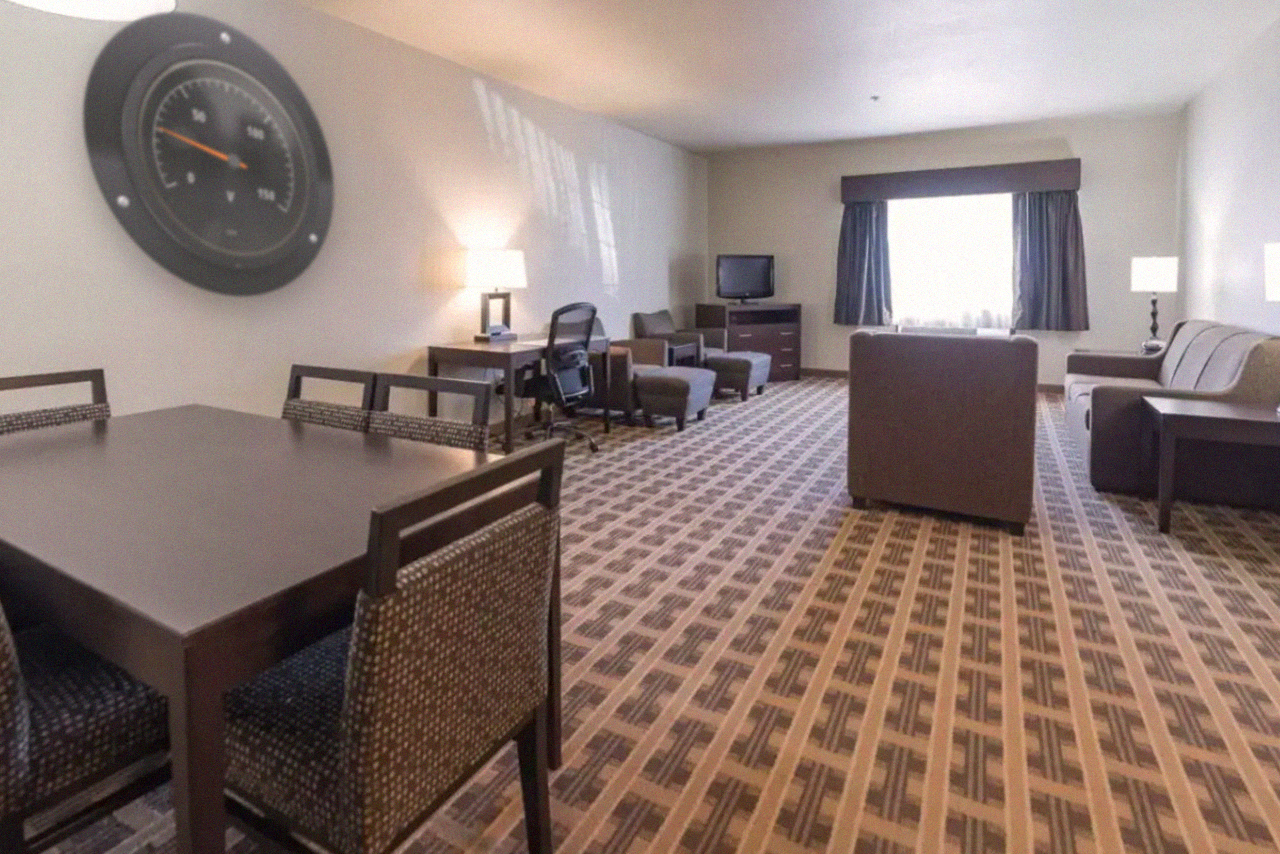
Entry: 25 V
